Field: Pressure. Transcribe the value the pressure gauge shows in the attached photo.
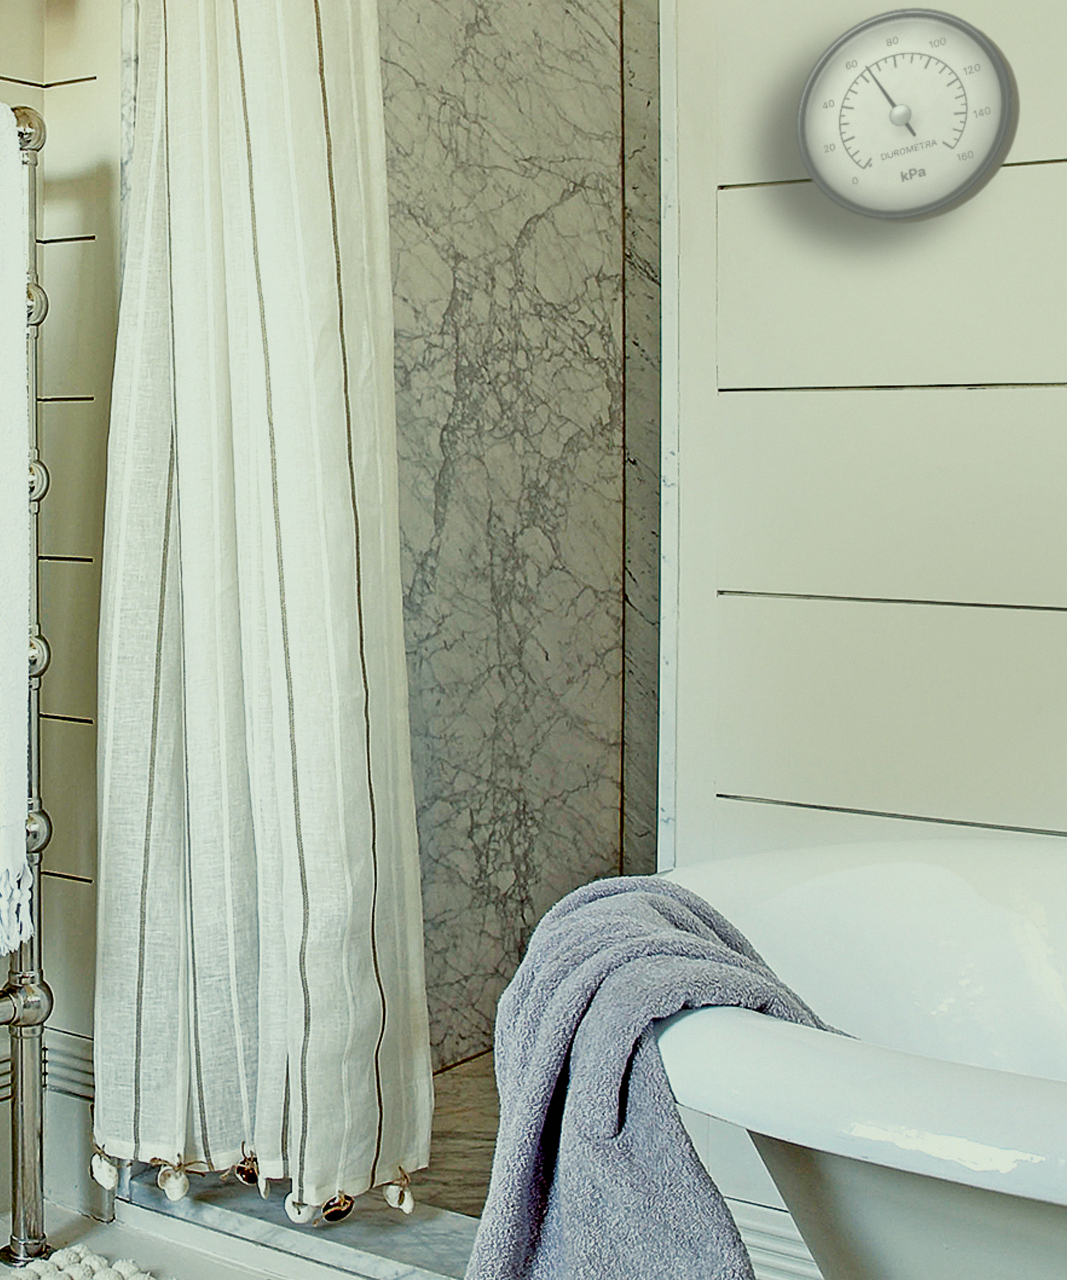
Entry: 65 kPa
